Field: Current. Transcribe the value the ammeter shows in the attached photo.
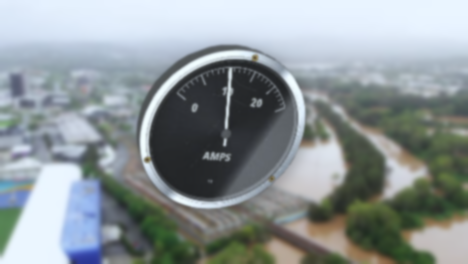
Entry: 10 A
